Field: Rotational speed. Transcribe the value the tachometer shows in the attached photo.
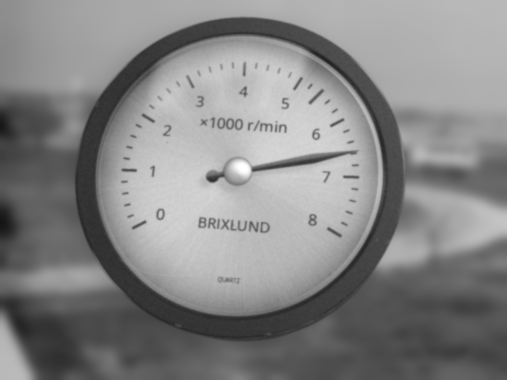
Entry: 6600 rpm
